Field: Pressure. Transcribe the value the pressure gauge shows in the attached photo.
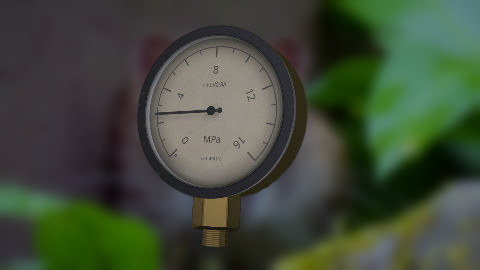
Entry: 2.5 MPa
